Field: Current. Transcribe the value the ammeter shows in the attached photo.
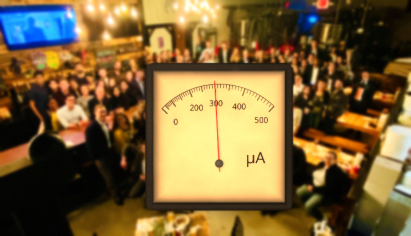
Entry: 300 µA
